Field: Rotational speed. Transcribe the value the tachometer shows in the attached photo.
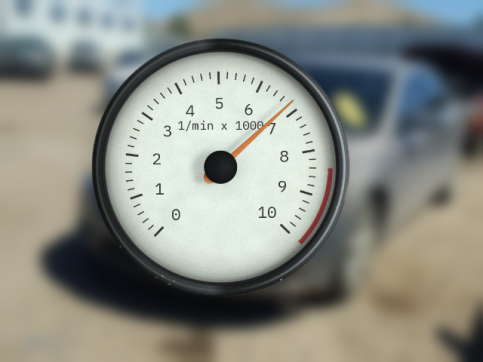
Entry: 6800 rpm
